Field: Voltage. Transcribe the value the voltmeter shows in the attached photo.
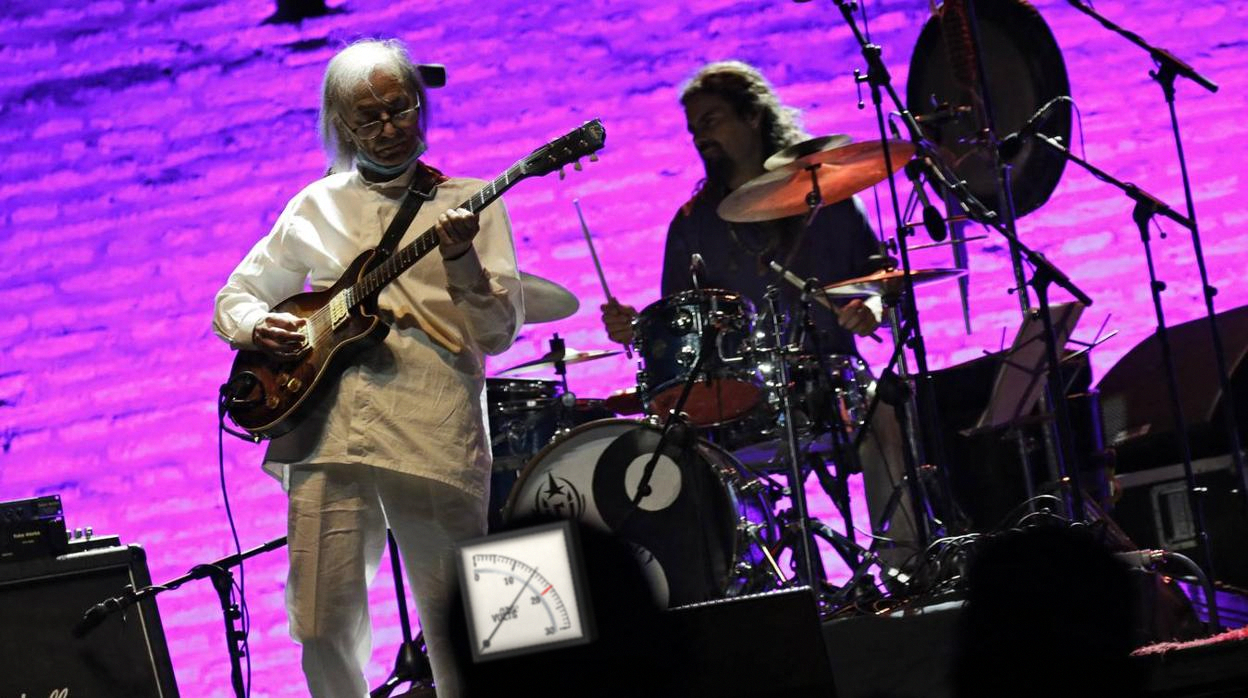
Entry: 15 V
